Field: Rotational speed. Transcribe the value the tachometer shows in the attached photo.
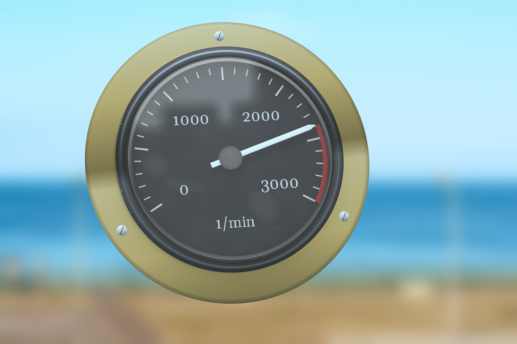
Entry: 2400 rpm
